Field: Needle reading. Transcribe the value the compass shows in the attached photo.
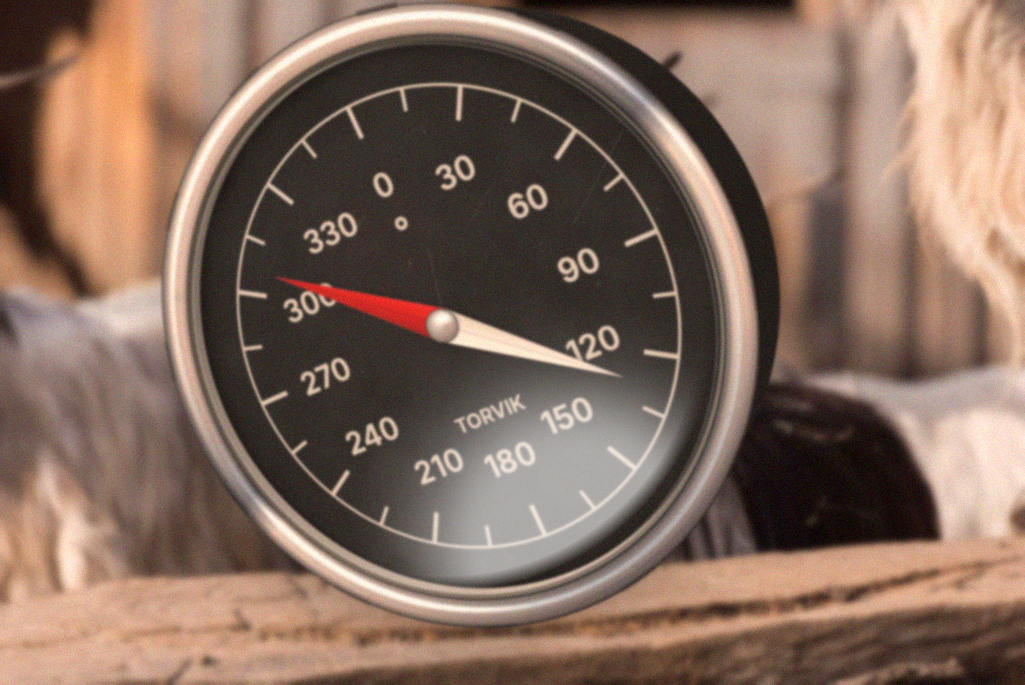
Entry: 307.5 °
